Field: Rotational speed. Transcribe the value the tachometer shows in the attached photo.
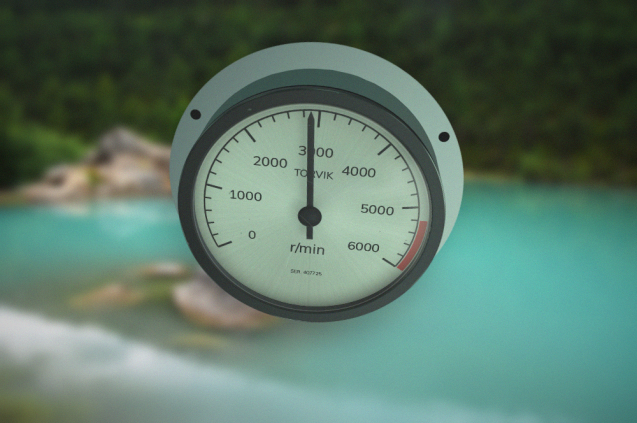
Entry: 2900 rpm
